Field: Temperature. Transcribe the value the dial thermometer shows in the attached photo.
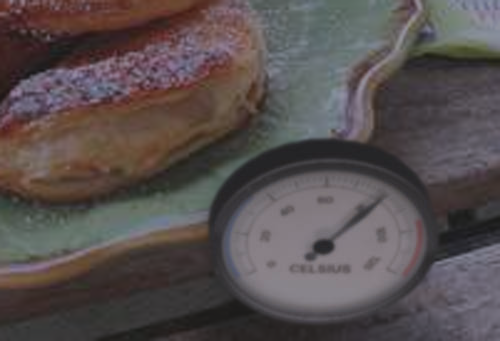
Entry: 80 °C
